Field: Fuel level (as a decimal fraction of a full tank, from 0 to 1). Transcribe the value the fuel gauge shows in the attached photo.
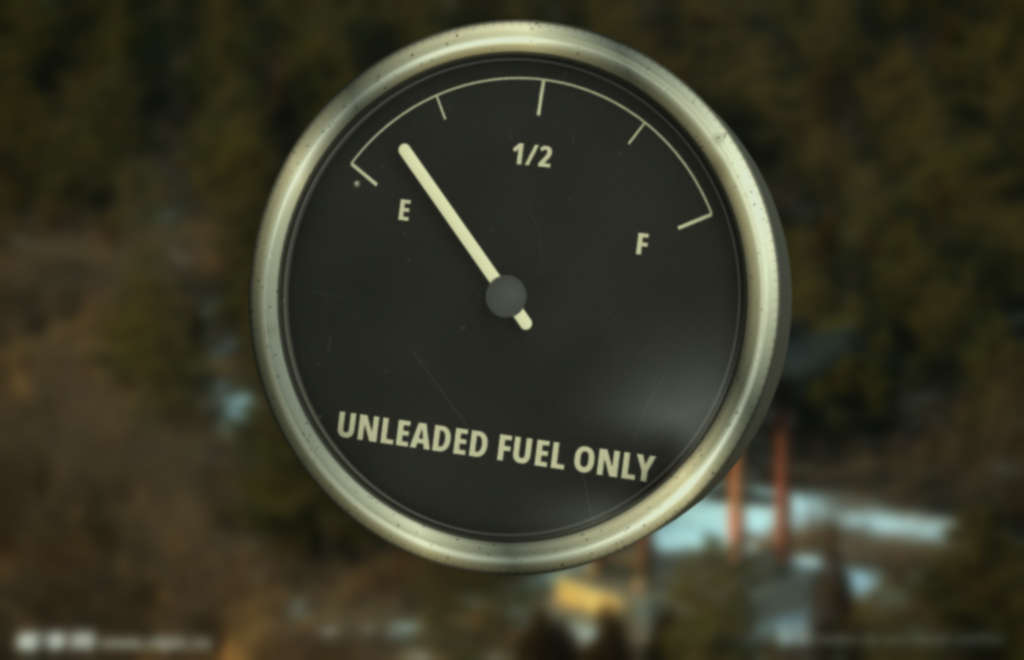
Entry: 0.125
